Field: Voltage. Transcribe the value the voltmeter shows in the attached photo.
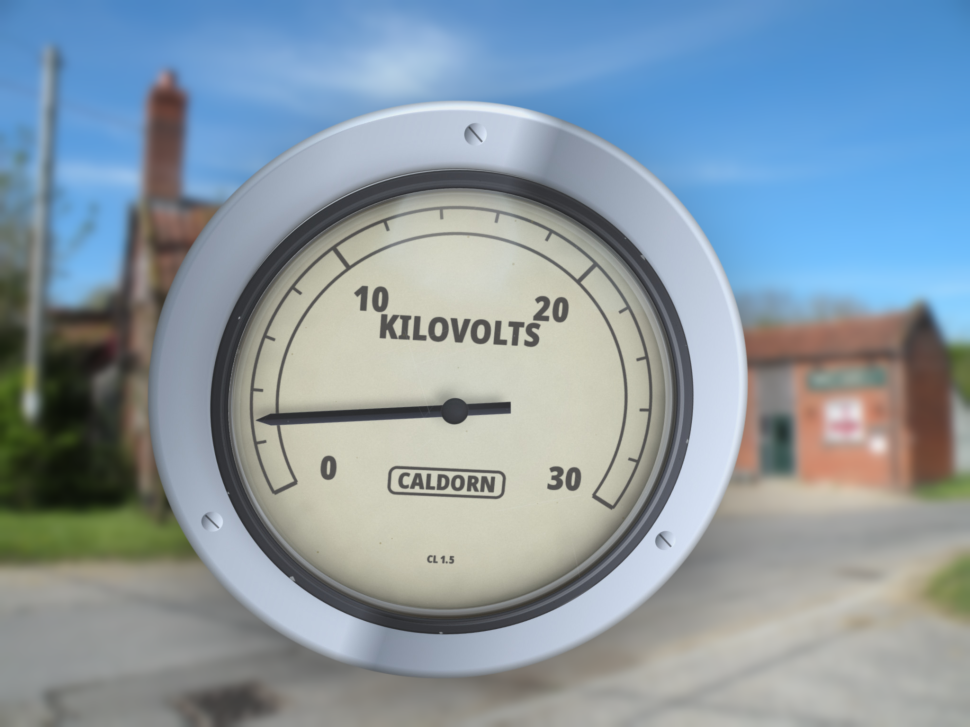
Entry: 3 kV
